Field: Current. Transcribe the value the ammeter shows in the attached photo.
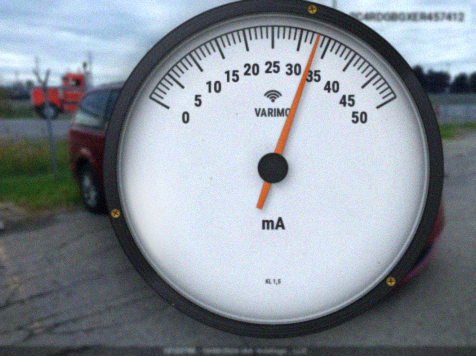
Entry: 33 mA
